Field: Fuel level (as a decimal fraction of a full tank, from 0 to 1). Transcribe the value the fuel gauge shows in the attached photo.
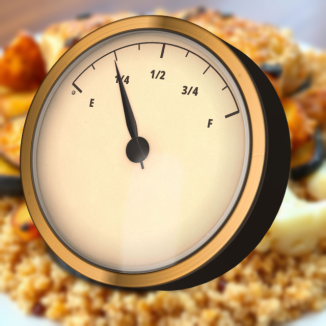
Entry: 0.25
